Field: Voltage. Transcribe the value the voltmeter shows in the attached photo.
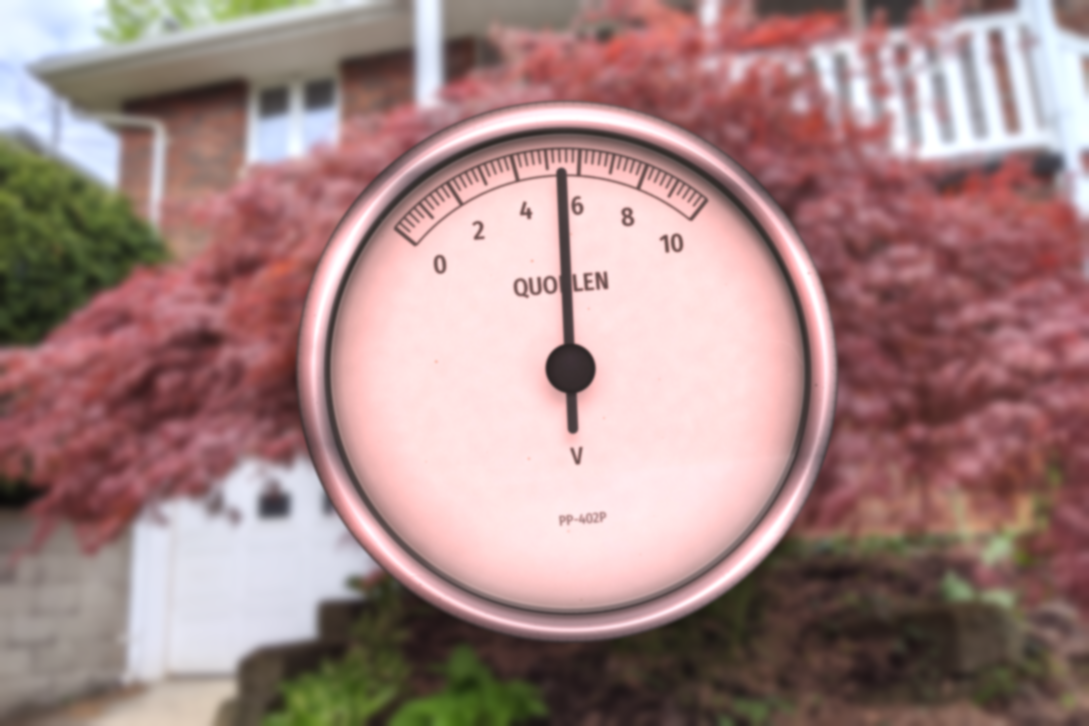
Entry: 5.4 V
